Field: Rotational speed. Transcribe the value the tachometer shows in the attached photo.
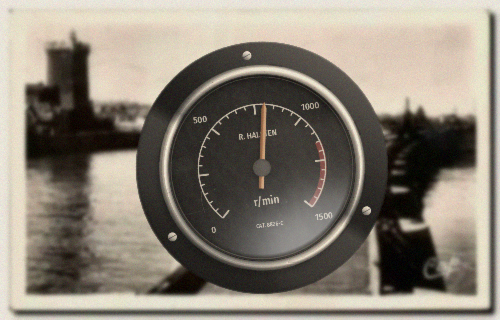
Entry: 800 rpm
